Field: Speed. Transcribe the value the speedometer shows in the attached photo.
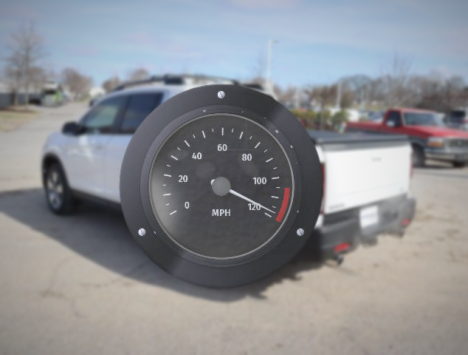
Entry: 117.5 mph
